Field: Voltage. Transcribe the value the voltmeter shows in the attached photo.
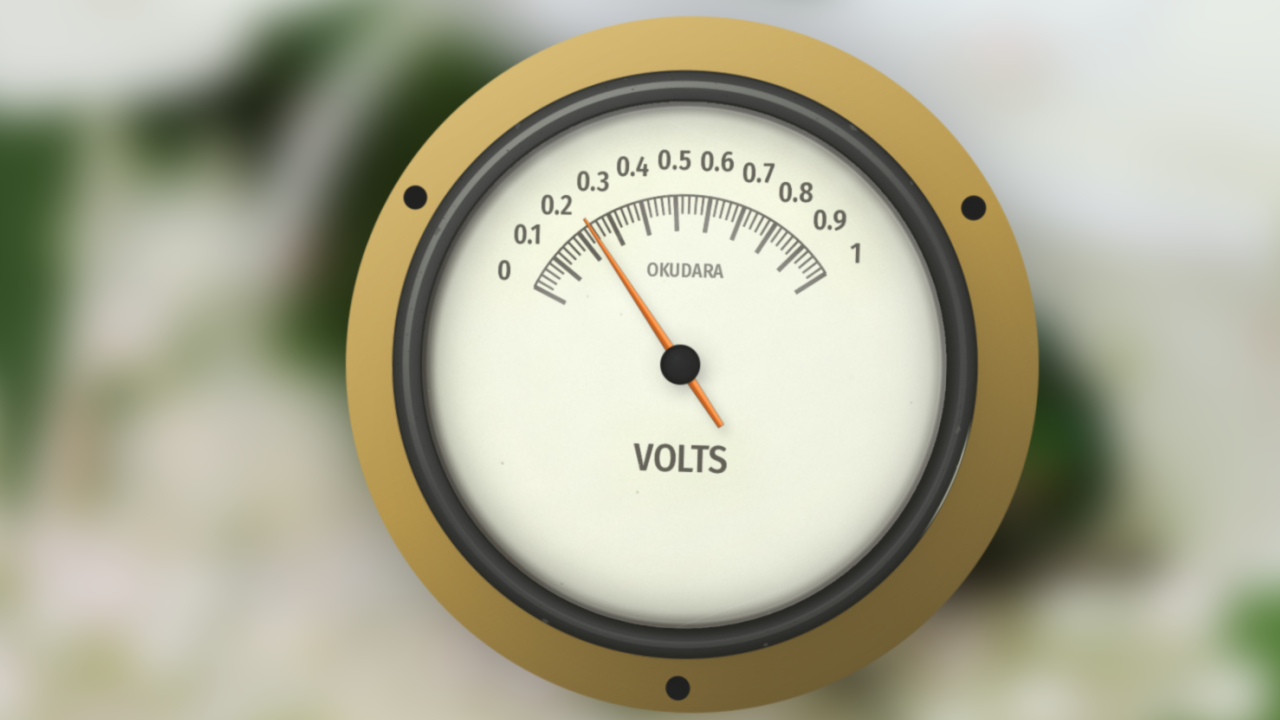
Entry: 0.24 V
